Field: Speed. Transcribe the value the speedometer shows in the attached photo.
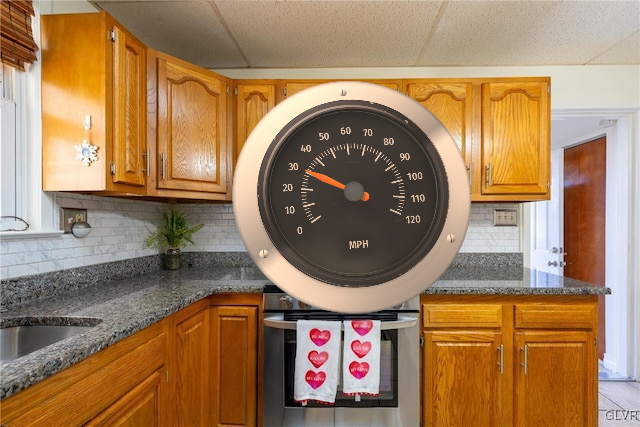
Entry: 30 mph
